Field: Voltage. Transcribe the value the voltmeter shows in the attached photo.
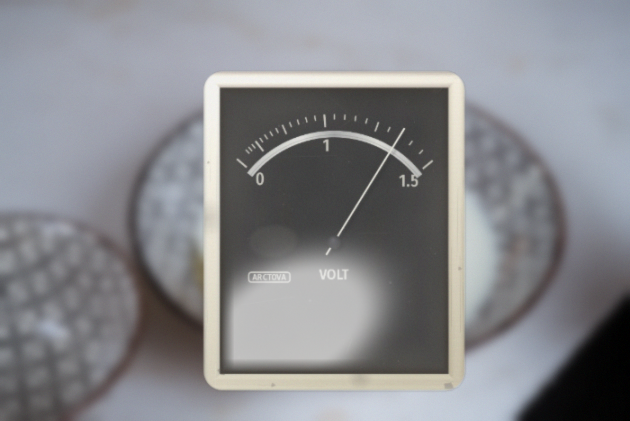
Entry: 1.35 V
